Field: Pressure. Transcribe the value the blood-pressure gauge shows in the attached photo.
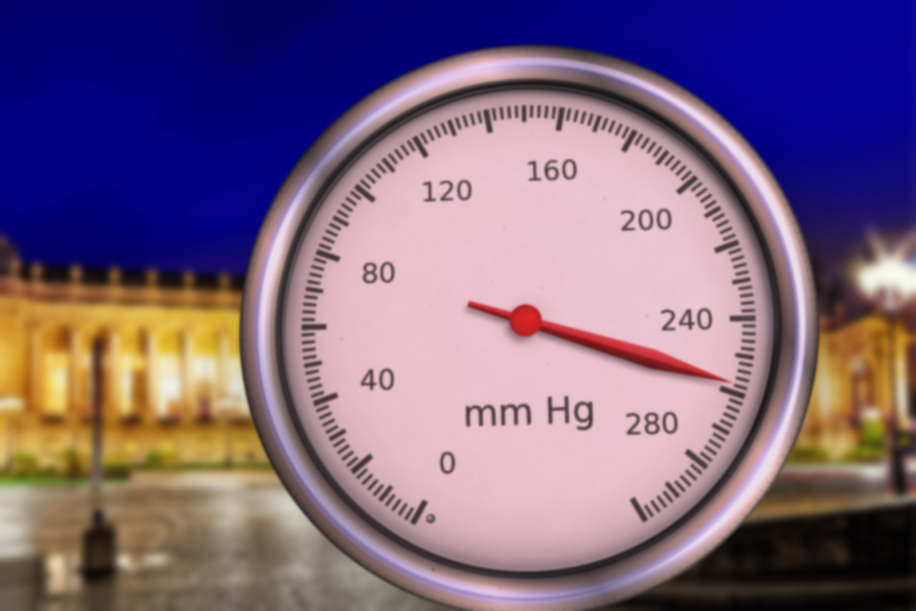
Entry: 258 mmHg
